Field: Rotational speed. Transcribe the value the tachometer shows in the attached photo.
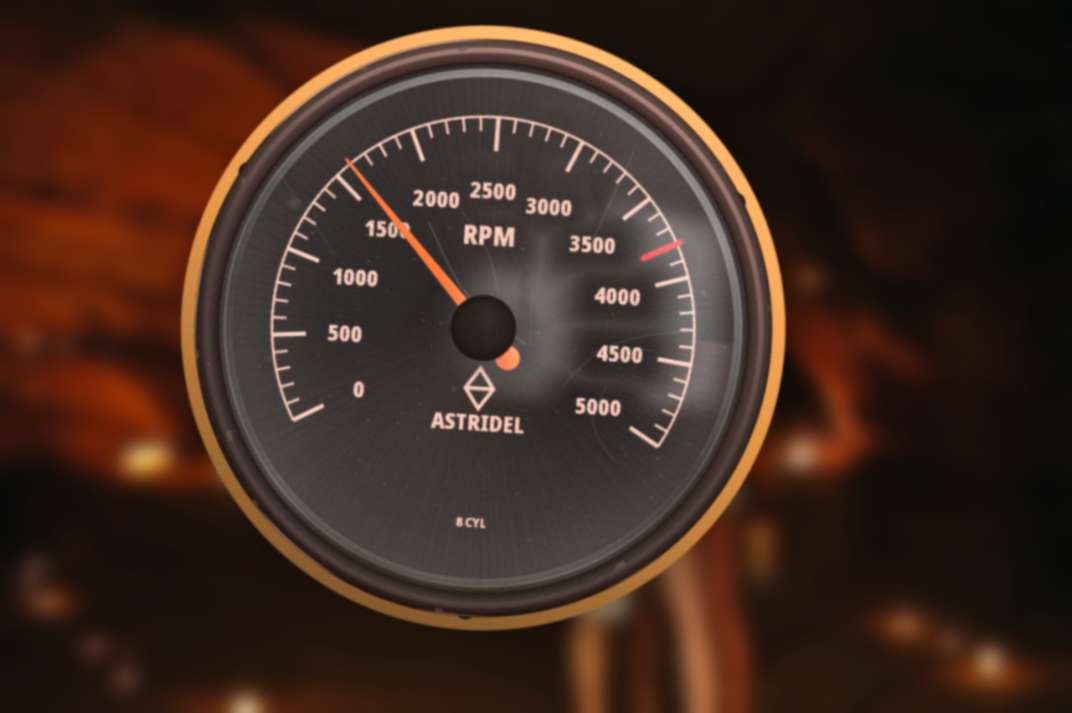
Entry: 1600 rpm
